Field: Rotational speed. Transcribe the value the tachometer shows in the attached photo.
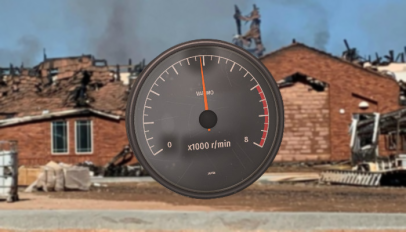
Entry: 3875 rpm
